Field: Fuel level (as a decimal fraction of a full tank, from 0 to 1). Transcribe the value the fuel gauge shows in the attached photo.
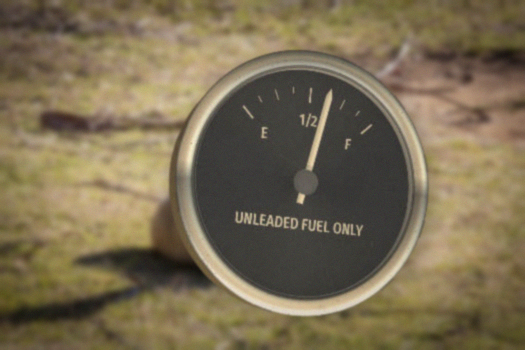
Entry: 0.625
